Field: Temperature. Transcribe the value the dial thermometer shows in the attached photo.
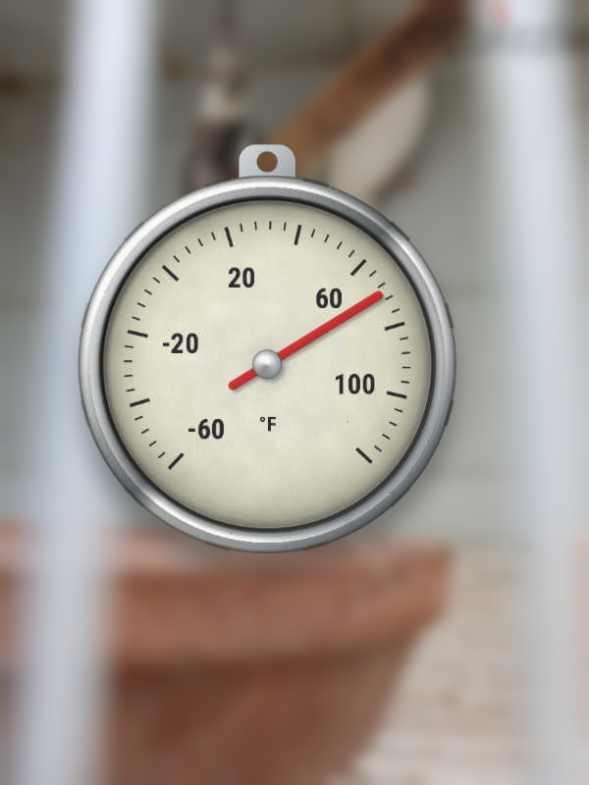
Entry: 70 °F
